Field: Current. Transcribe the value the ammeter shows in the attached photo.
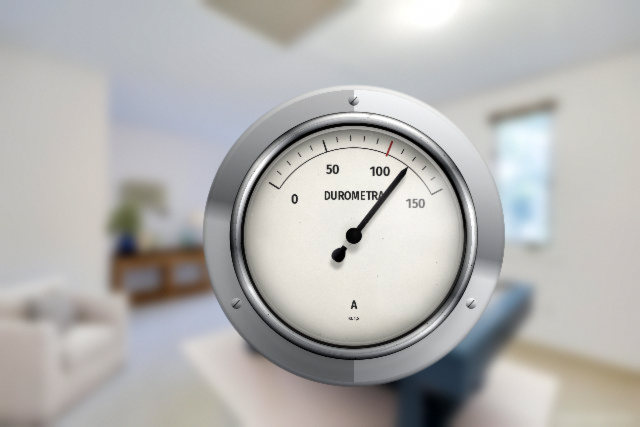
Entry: 120 A
